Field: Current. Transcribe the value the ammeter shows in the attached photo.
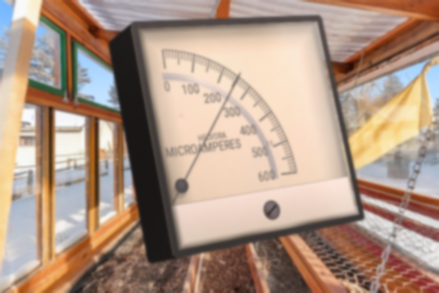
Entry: 250 µA
